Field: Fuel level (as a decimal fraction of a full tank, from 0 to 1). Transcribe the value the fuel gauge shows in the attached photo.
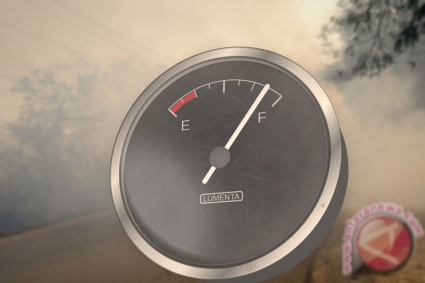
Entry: 0.875
